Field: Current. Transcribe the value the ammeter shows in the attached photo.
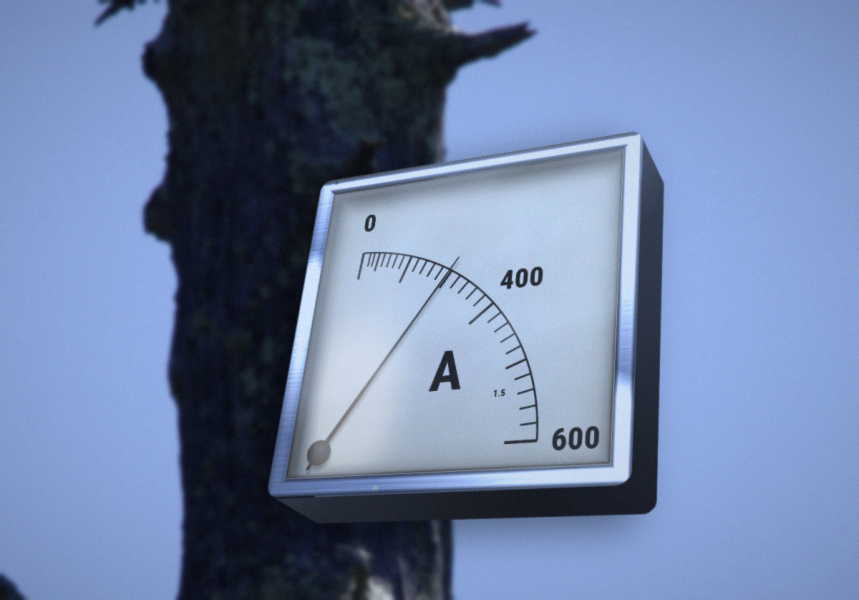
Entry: 300 A
